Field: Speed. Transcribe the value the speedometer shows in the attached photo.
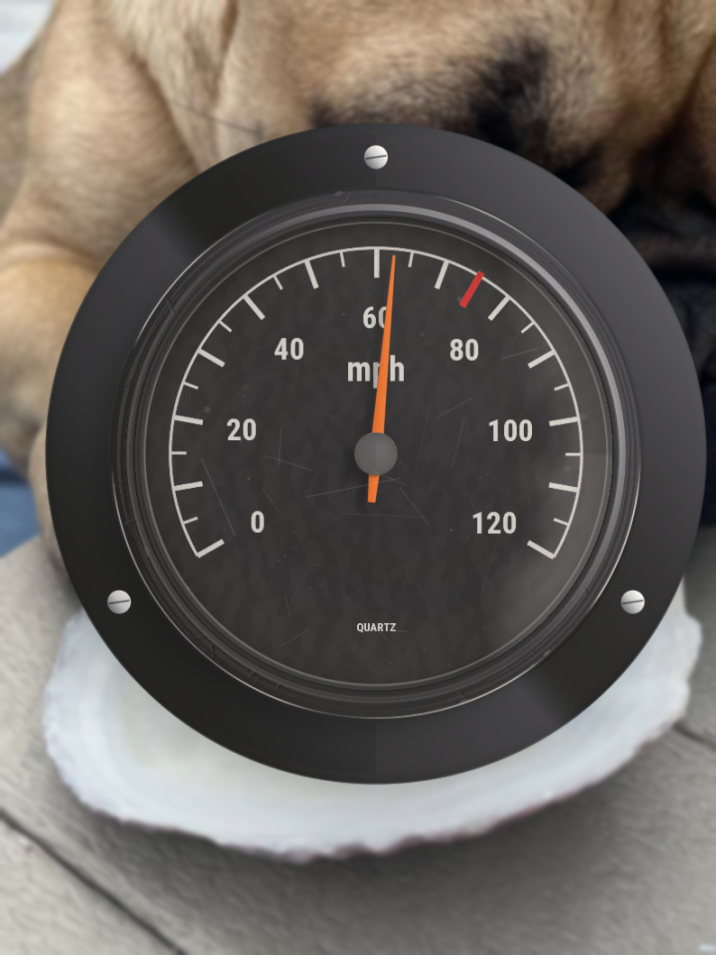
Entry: 62.5 mph
